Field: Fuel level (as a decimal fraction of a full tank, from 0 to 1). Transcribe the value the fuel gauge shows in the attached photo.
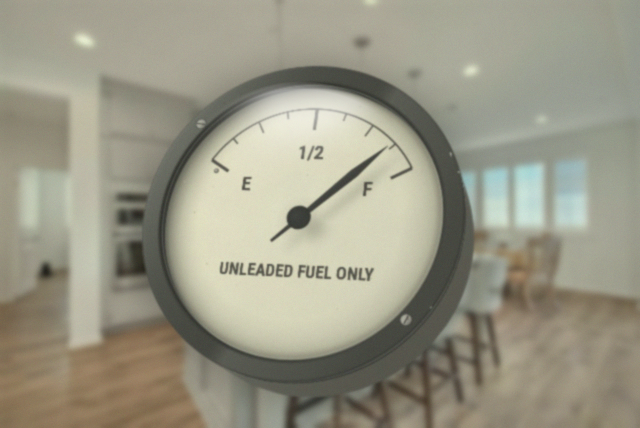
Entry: 0.875
